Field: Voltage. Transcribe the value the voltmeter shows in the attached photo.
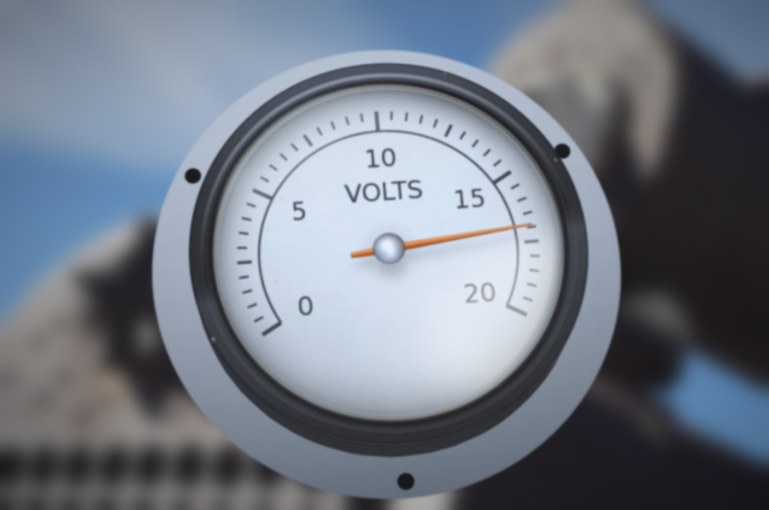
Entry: 17 V
